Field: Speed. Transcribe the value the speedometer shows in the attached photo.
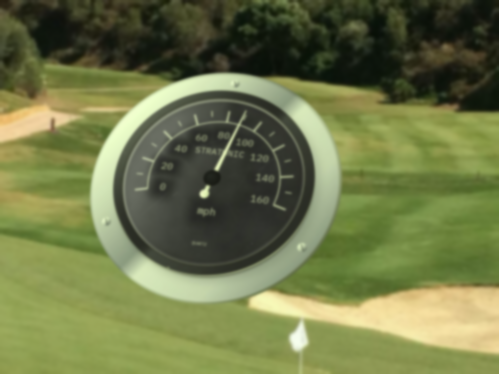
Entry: 90 mph
